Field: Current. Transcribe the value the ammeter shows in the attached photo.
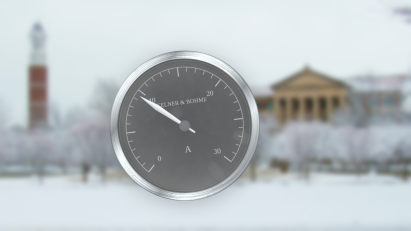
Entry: 9.5 A
